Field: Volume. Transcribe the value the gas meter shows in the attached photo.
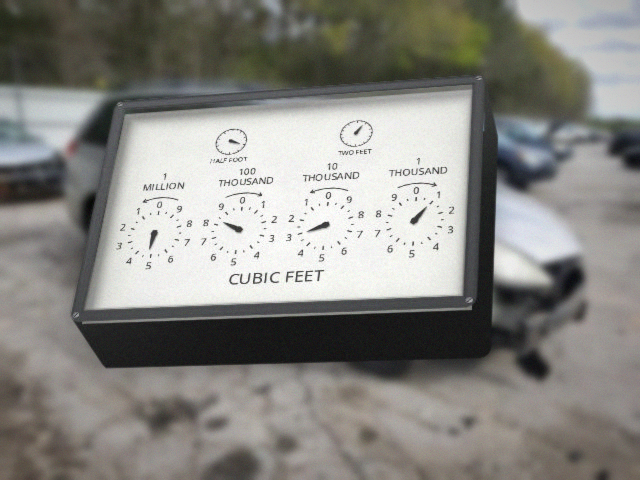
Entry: 483100 ft³
